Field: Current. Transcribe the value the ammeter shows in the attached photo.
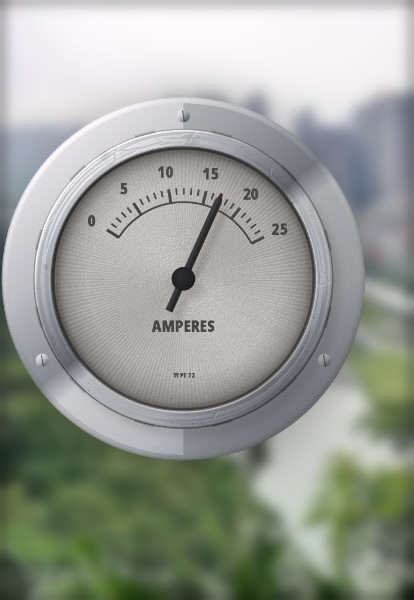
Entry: 17 A
